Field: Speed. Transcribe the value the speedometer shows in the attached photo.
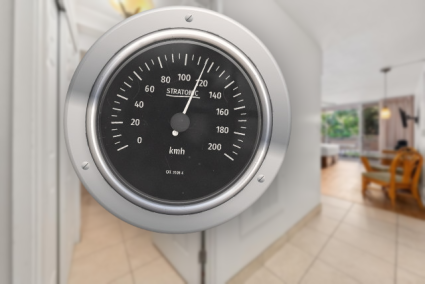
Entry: 115 km/h
